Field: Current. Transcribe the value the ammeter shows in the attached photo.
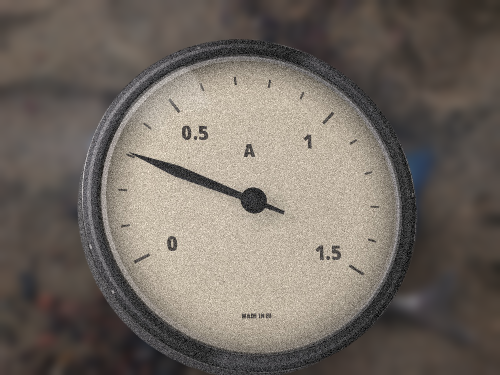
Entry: 0.3 A
